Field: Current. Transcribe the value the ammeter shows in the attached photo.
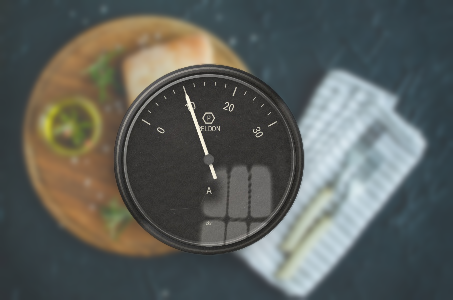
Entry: 10 A
